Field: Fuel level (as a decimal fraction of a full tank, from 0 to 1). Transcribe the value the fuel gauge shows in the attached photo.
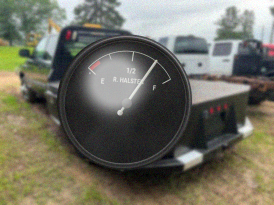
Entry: 0.75
